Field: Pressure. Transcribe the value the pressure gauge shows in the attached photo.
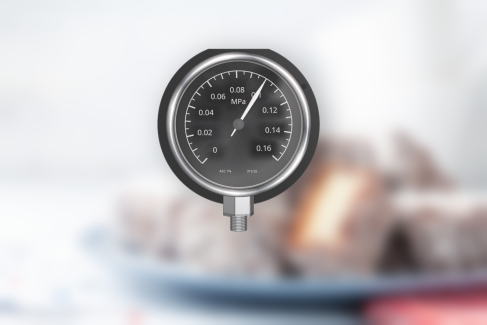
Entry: 0.1 MPa
